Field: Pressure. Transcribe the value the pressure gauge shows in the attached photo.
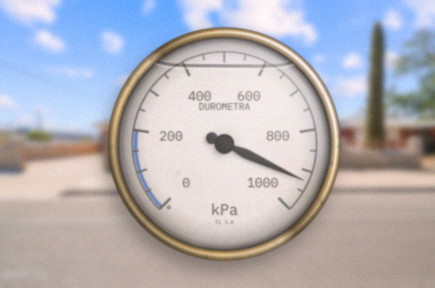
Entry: 925 kPa
